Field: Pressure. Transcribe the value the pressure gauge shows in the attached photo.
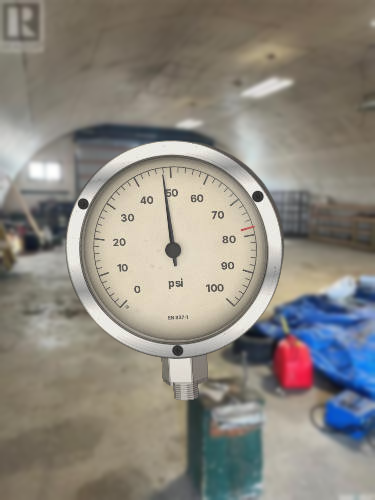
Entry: 48 psi
